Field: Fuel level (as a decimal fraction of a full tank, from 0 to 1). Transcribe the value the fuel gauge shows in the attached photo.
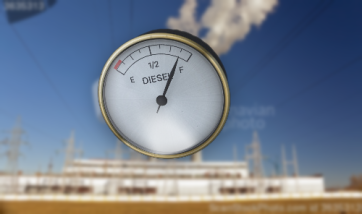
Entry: 0.875
